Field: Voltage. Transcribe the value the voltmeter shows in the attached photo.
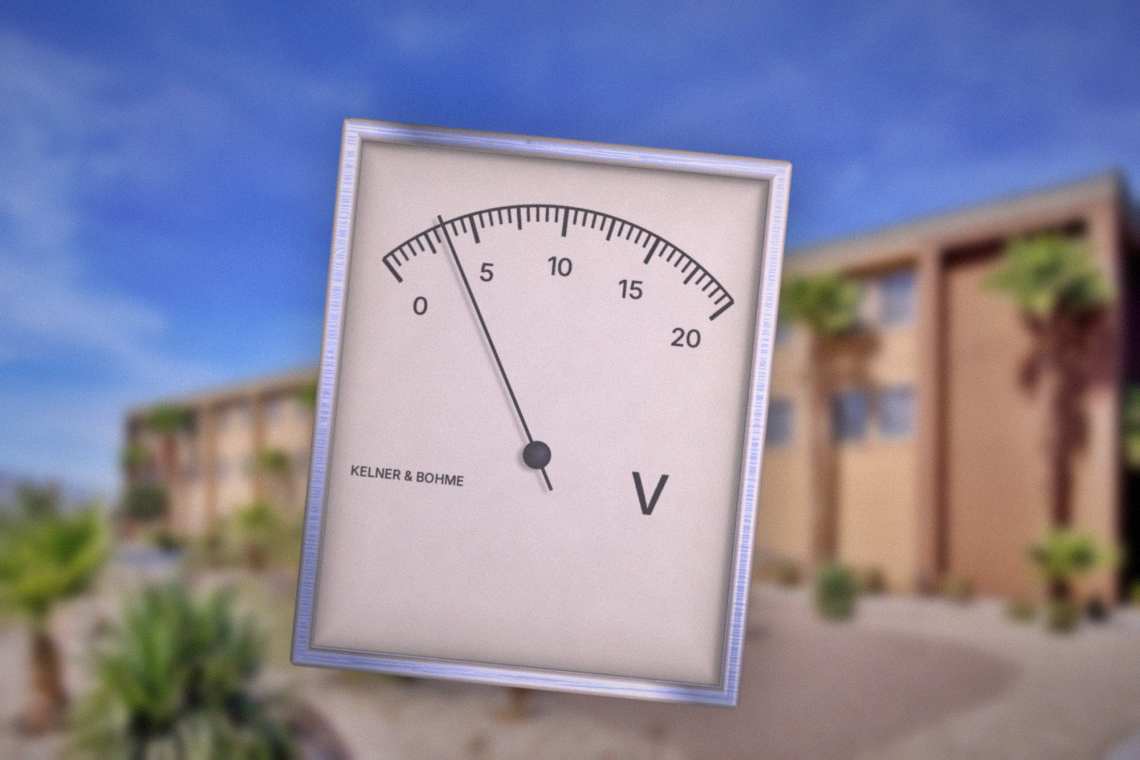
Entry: 3.5 V
